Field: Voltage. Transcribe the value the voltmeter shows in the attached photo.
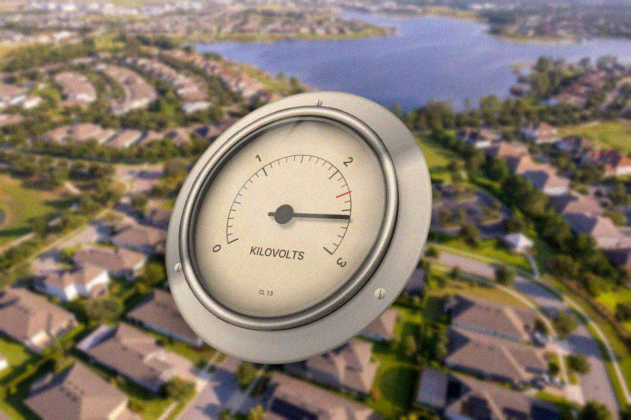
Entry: 2.6 kV
